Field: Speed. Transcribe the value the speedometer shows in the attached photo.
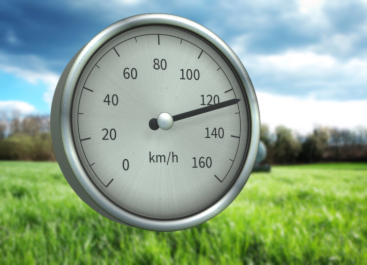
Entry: 125 km/h
